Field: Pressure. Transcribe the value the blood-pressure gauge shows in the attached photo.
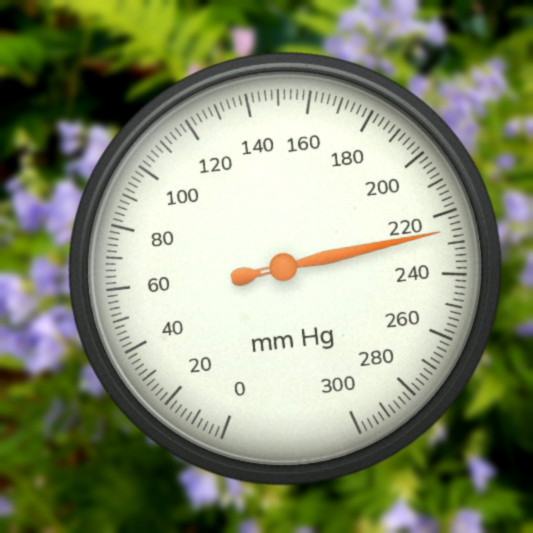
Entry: 226 mmHg
